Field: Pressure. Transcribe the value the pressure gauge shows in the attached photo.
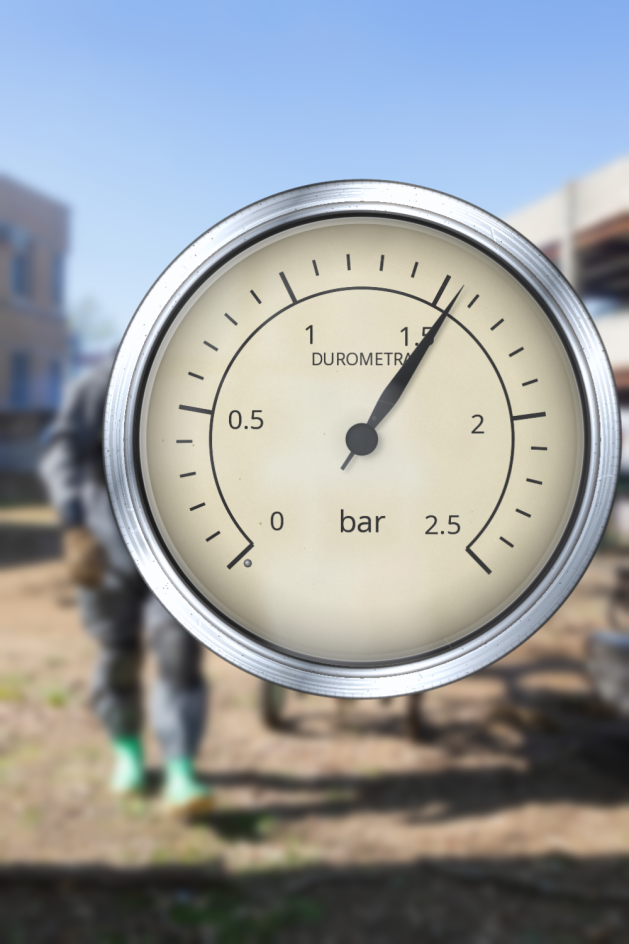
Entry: 1.55 bar
